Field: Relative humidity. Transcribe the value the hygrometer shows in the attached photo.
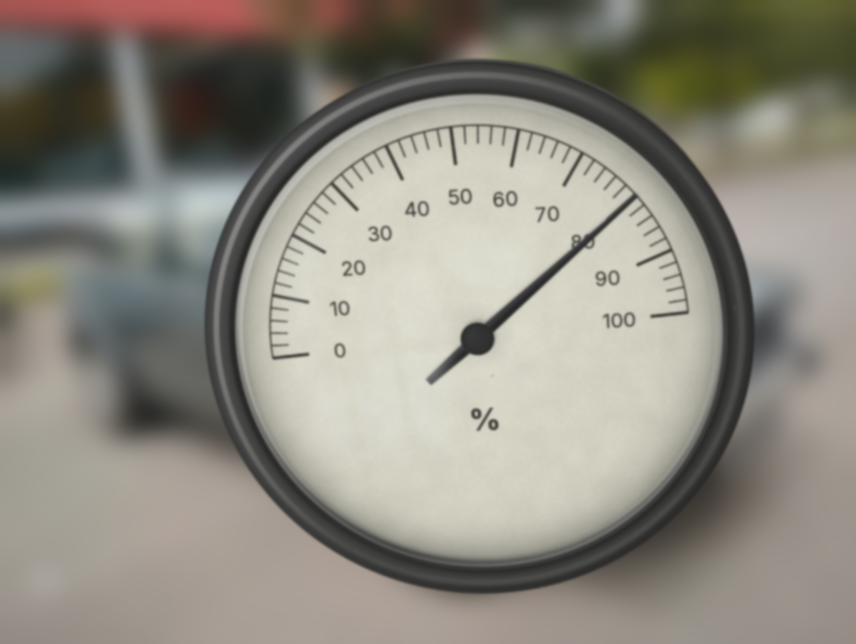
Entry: 80 %
